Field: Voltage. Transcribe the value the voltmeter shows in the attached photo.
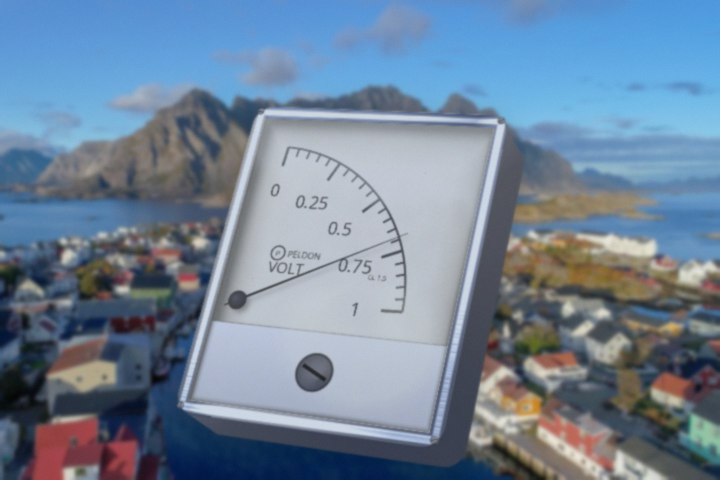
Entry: 0.7 V
